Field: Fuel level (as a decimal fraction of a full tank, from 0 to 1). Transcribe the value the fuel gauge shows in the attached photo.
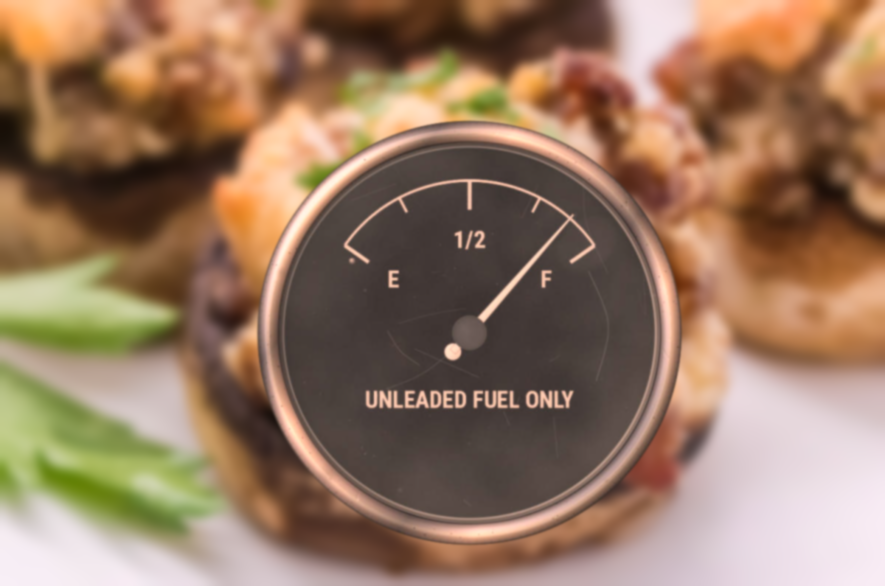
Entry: 0.875
